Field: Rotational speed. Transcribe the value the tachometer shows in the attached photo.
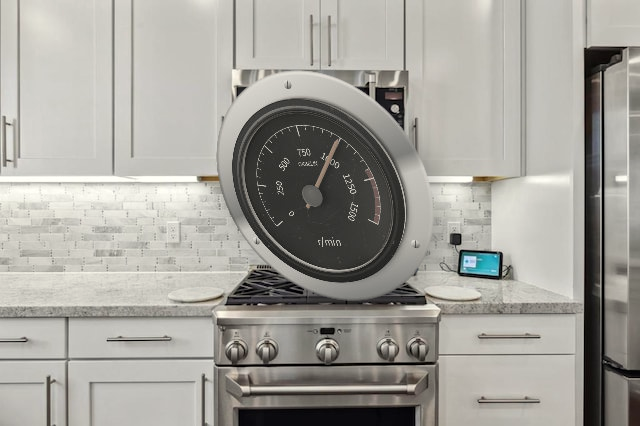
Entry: 1000 rpm
